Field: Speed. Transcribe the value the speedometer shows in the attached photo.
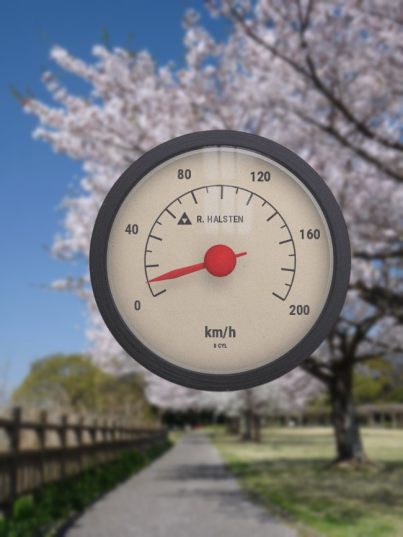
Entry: 10 km/h
